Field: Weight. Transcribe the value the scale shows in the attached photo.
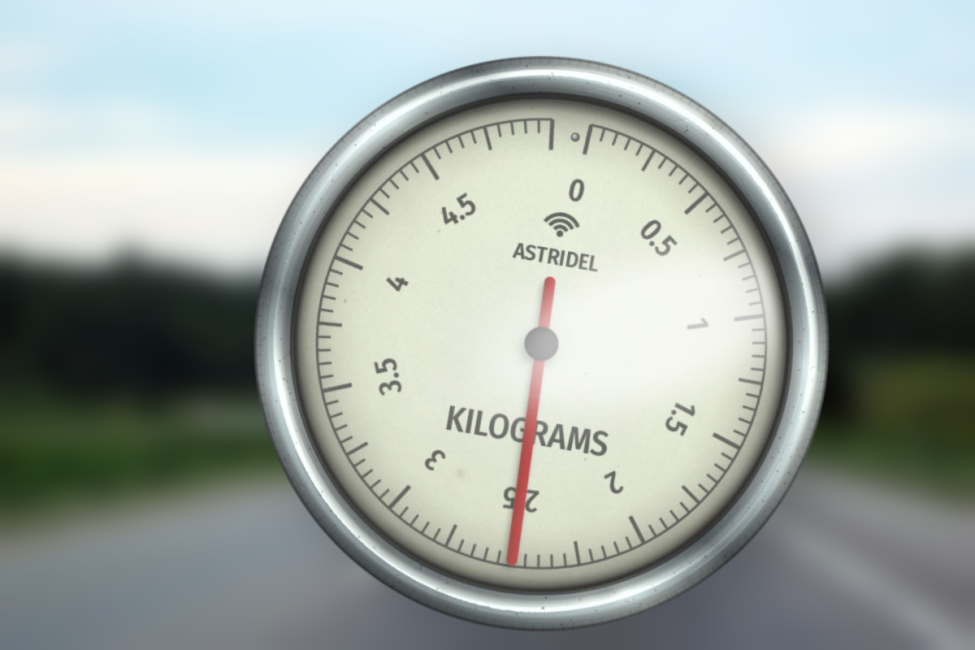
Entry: 2.5 kg
